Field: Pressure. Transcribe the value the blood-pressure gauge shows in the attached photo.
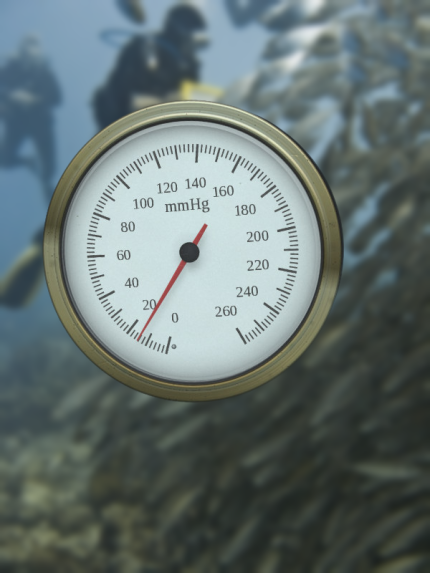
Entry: 14 mmHg
